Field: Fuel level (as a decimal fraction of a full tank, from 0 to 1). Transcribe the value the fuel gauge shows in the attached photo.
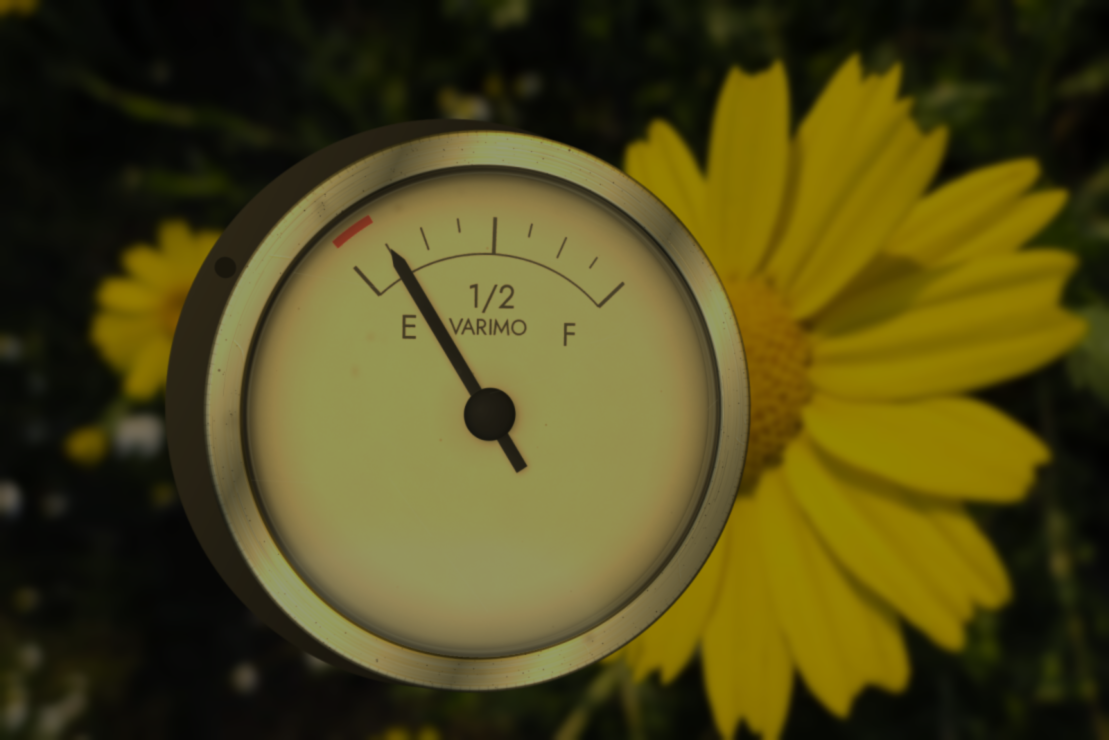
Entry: 0.125
